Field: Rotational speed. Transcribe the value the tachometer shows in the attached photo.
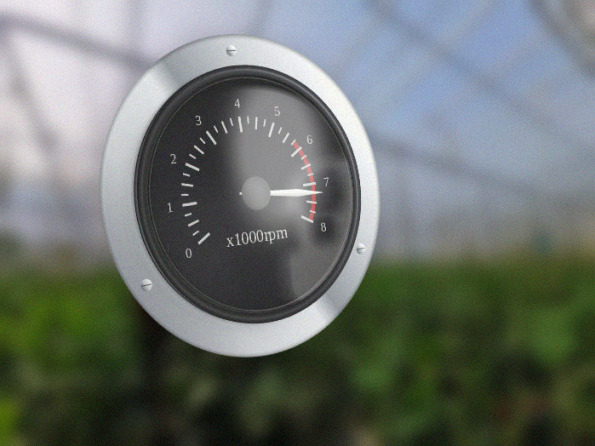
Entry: 7250 rpm
